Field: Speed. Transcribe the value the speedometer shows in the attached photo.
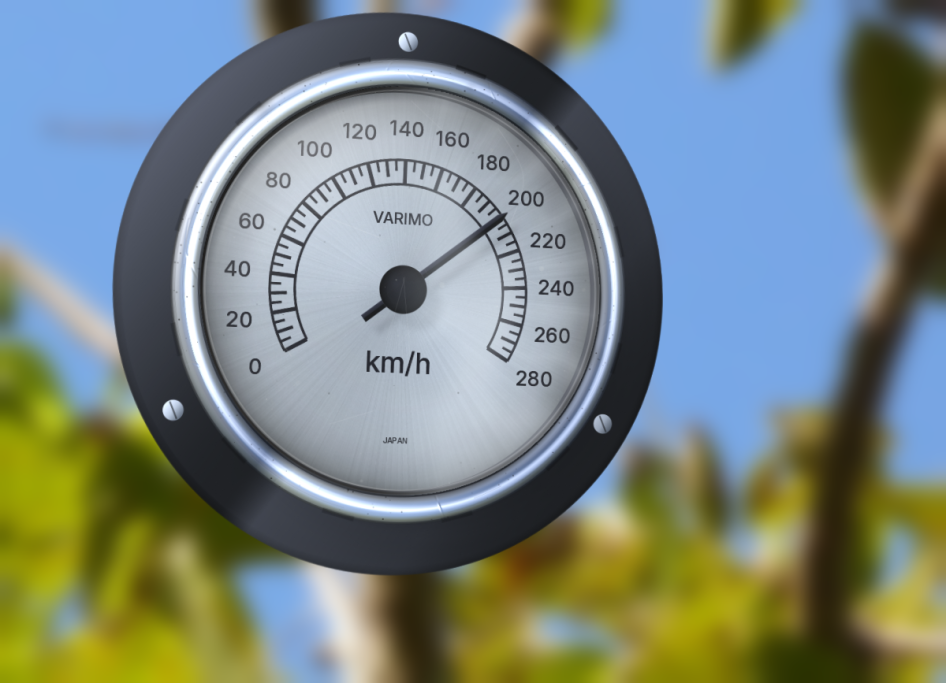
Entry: 200 km/h
